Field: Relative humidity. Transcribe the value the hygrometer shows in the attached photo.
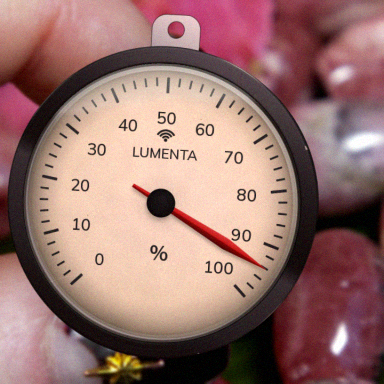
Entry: 94 %
